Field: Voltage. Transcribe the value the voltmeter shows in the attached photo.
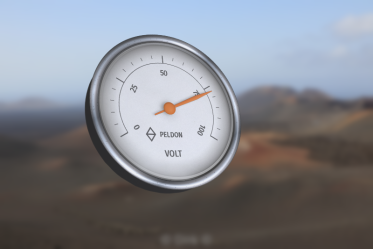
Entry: 77.5 V
